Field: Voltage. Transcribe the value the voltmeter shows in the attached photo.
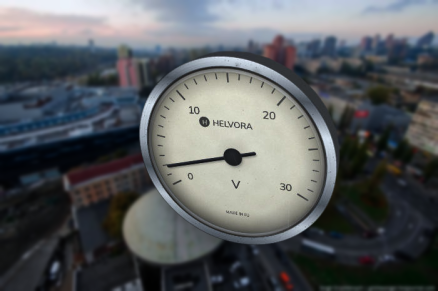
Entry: 2 V
